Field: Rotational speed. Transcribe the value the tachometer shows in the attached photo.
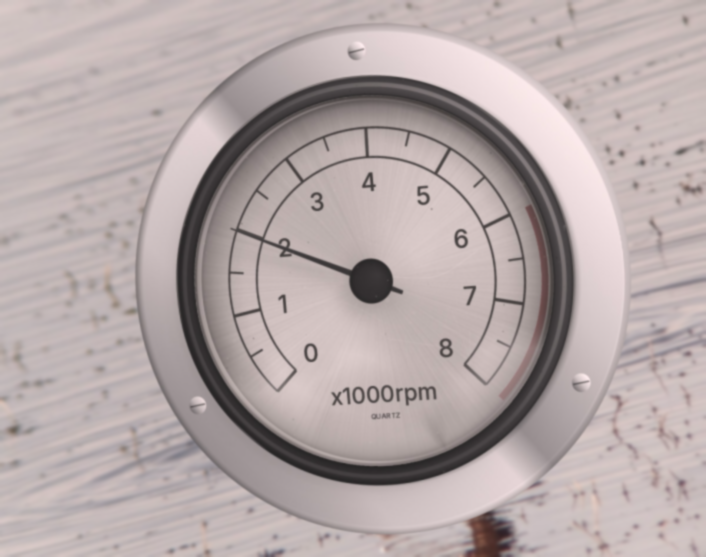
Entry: 2000 rpm
